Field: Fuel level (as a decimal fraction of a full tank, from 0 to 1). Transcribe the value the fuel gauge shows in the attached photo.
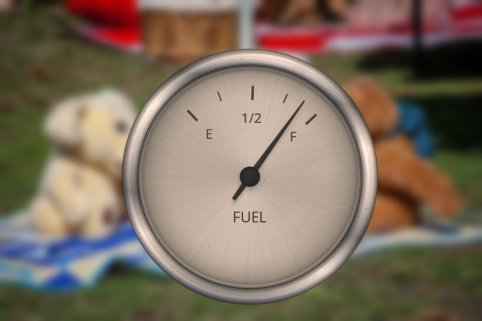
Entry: 0.875
